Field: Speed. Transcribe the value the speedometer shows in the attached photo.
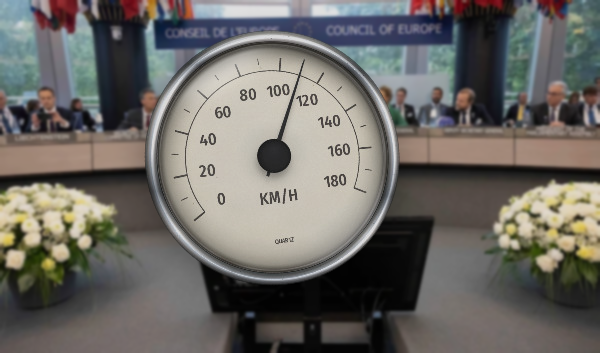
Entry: 110 km/h
